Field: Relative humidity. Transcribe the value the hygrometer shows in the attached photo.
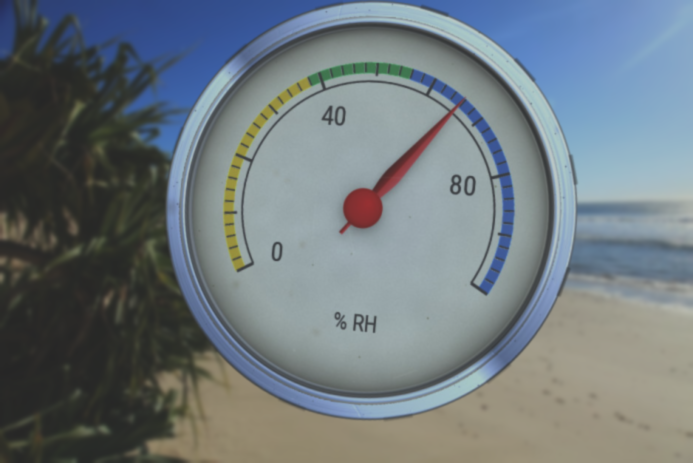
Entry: 66 %
